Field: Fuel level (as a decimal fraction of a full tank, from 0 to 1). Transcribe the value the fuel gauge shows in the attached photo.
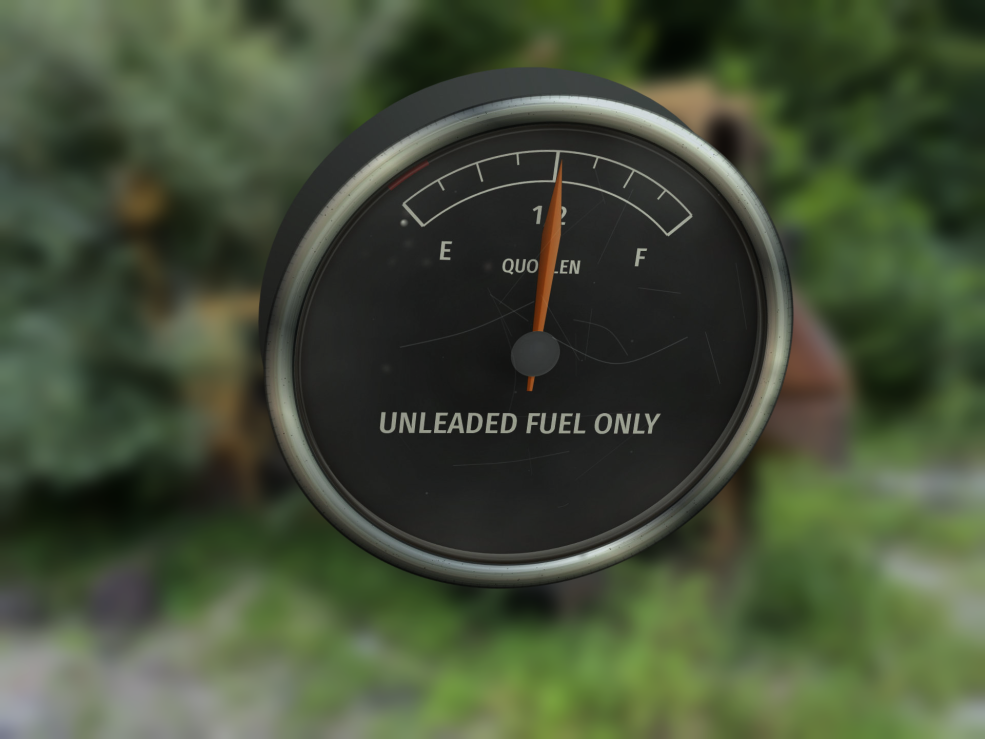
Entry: 0.5
